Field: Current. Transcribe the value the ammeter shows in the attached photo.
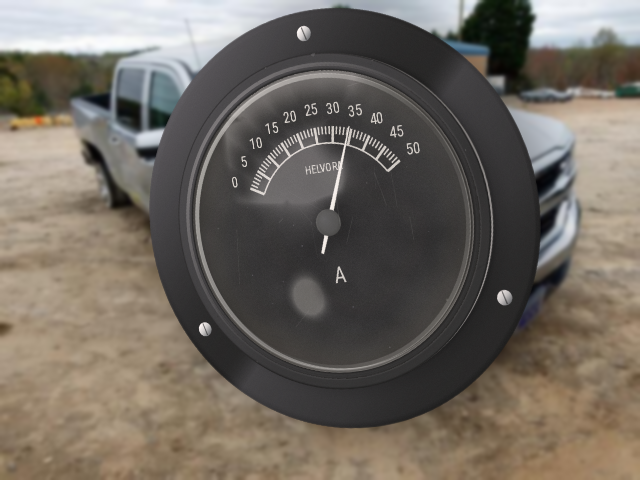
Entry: 35 A
